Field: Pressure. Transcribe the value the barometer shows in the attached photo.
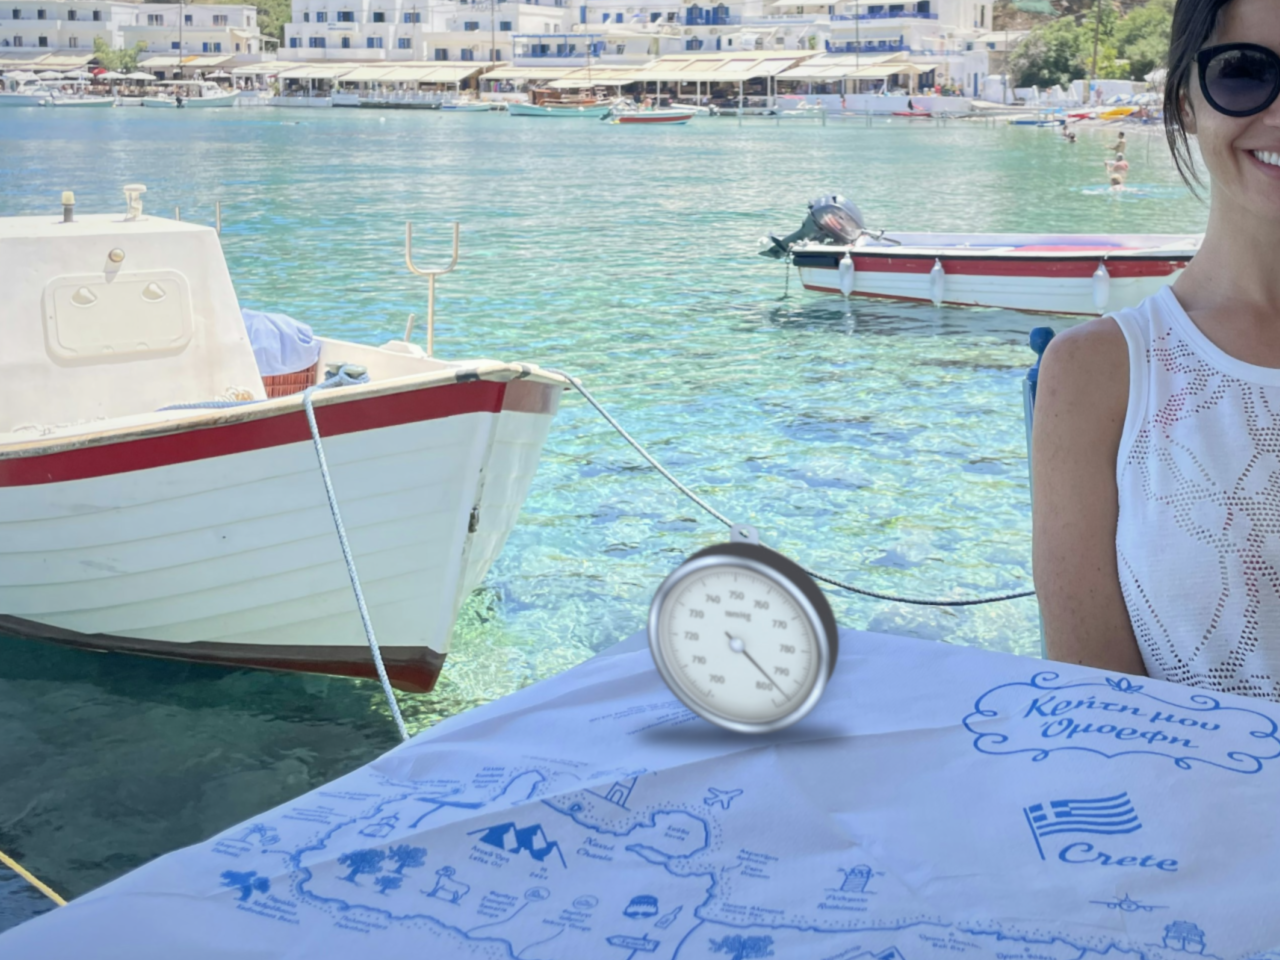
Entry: 795 mmHg
